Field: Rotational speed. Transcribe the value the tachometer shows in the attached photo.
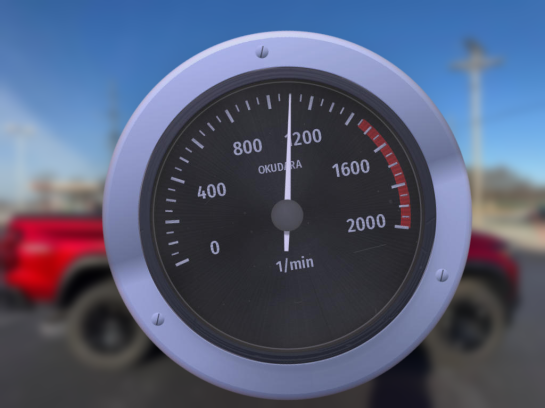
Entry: 1100 rpm
